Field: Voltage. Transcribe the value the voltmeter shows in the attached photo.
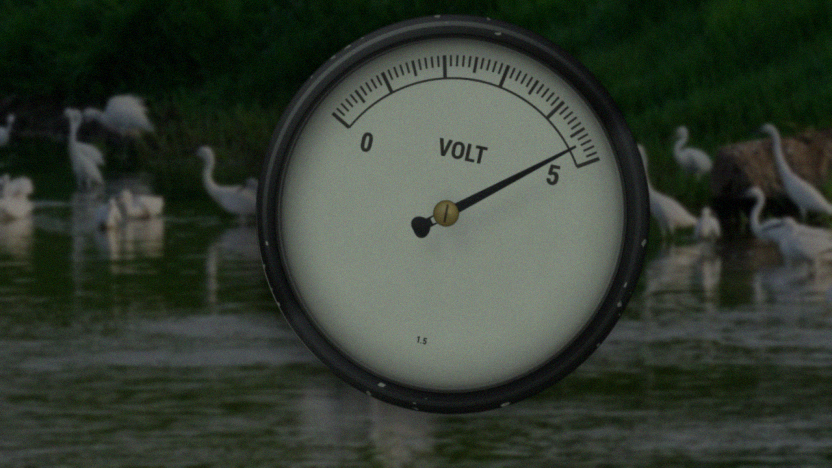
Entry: 4.7 V
